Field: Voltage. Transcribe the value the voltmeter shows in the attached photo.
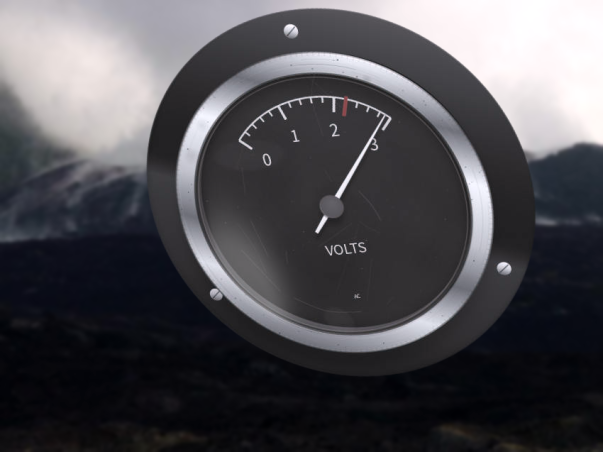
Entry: 2.9 V
